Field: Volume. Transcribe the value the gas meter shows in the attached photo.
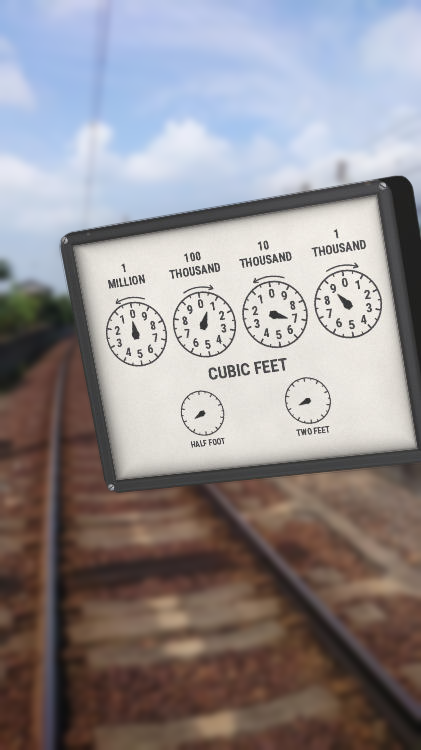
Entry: 6900 ft³
